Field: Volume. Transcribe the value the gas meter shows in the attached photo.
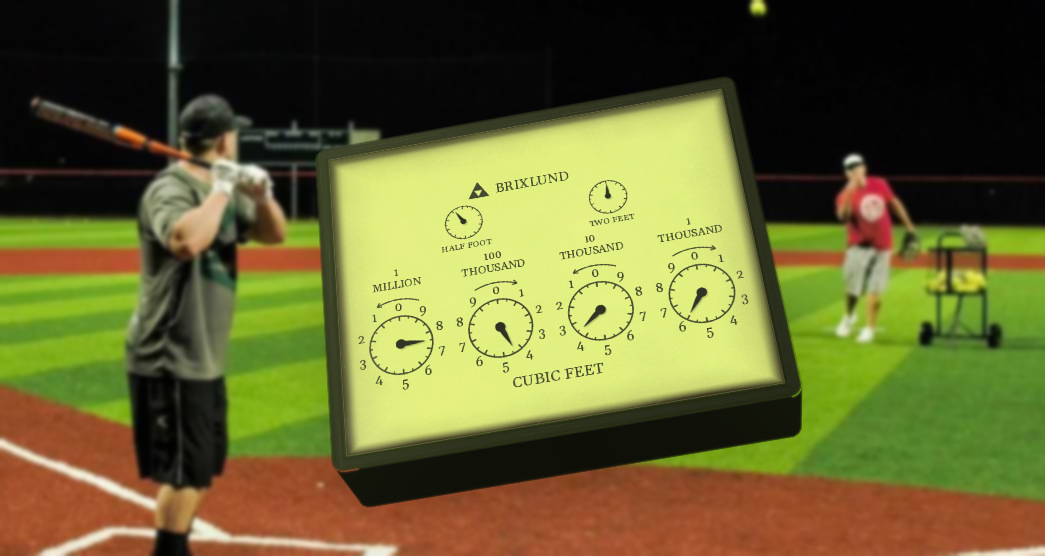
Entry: 743600 ft³
